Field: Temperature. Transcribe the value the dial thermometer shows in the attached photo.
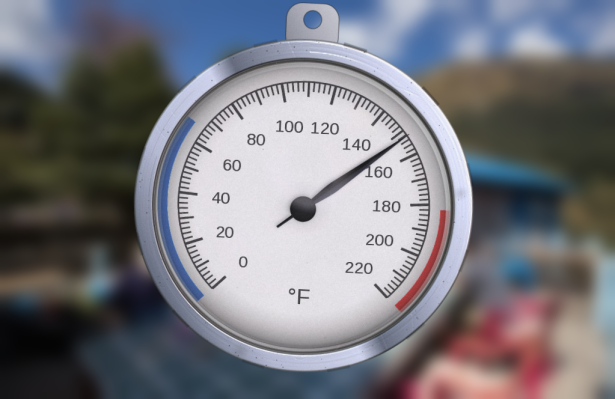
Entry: 152 °F
